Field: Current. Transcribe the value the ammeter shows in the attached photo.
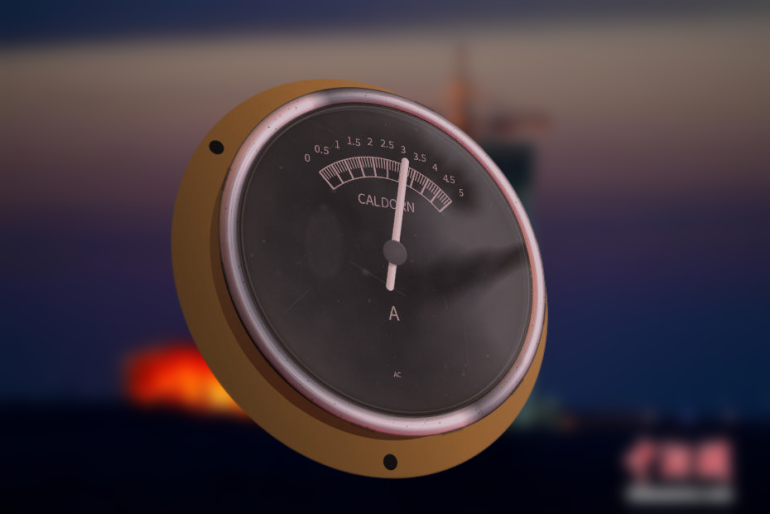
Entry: 3 A
